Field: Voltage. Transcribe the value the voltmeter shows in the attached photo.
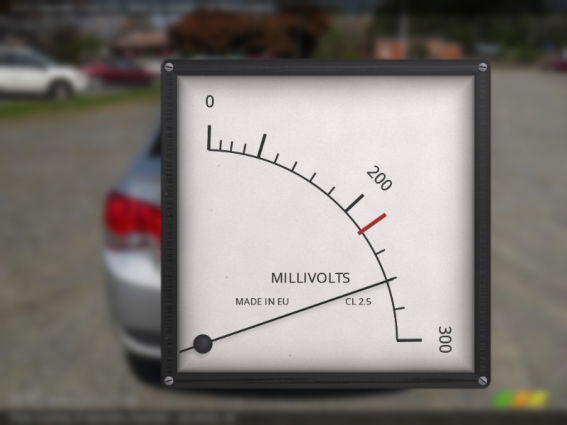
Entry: 260 mV
